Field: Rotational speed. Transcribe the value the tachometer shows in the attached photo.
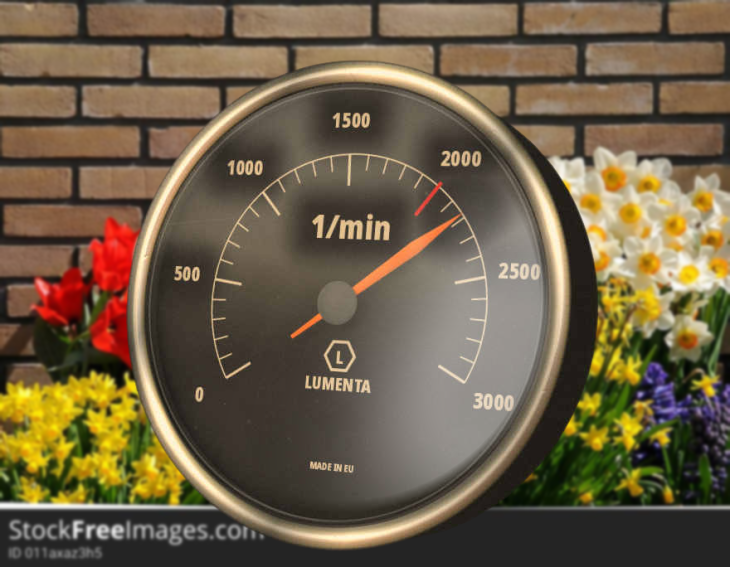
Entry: 2200 rpm
